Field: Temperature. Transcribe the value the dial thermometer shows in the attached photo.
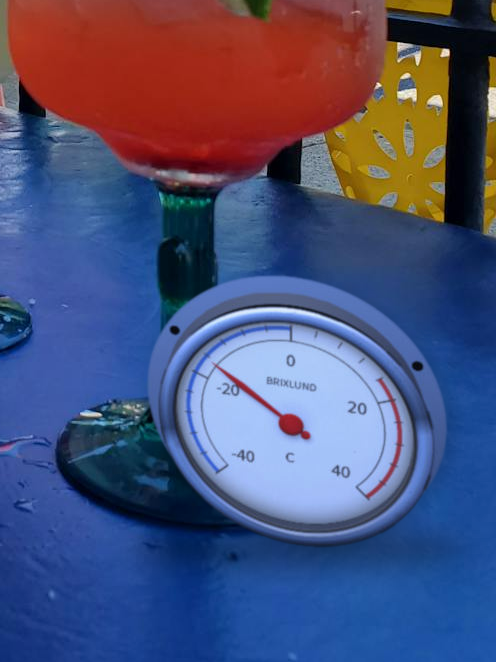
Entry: -16 °C
